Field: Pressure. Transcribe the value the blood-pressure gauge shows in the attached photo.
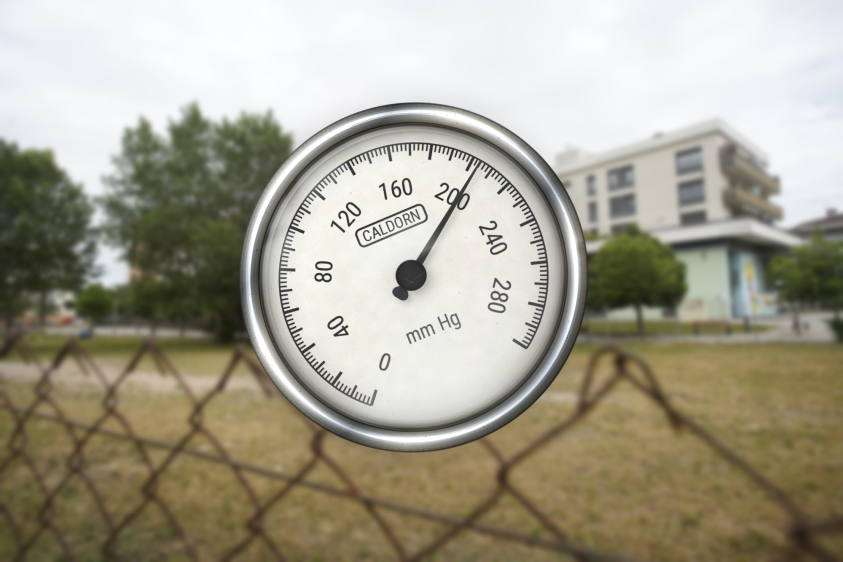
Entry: 204 mmHg
